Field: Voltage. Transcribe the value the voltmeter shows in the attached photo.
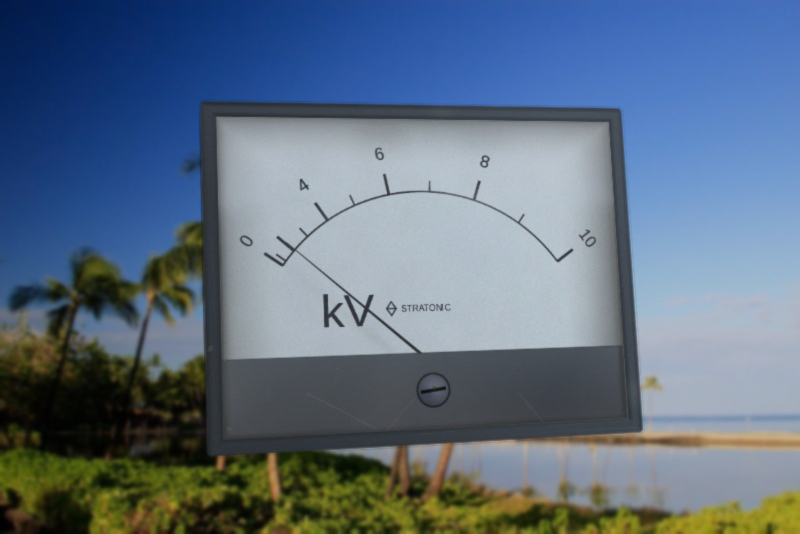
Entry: 2 kV
